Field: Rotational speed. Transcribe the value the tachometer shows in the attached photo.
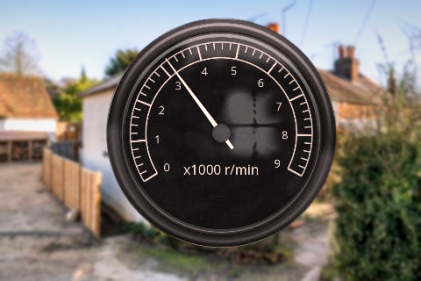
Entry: 3200 rpm
